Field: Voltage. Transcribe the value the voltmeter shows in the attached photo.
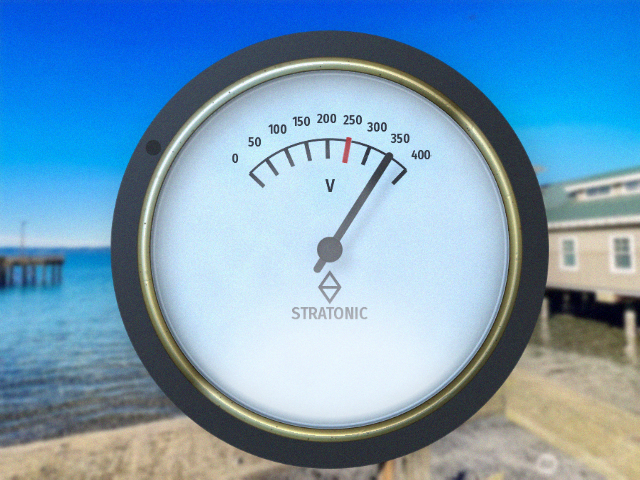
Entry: 350 V
